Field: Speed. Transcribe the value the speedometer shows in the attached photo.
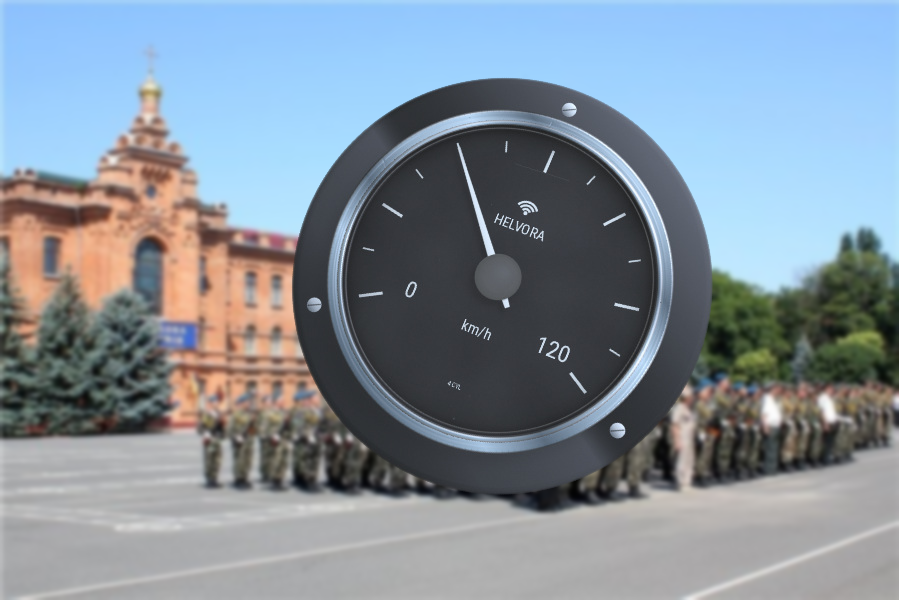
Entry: 40 km/h
